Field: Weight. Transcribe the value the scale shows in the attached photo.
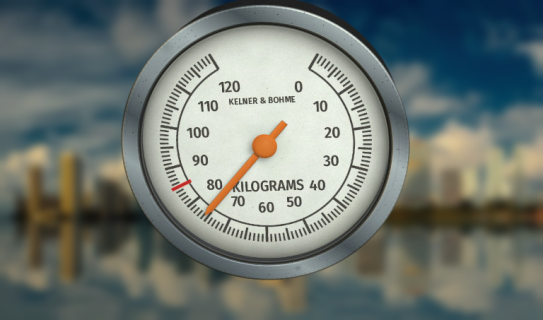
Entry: 76 kg
